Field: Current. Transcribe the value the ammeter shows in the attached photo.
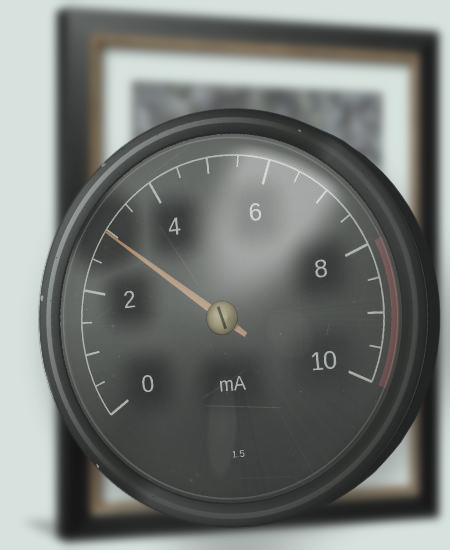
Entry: 3 mA
